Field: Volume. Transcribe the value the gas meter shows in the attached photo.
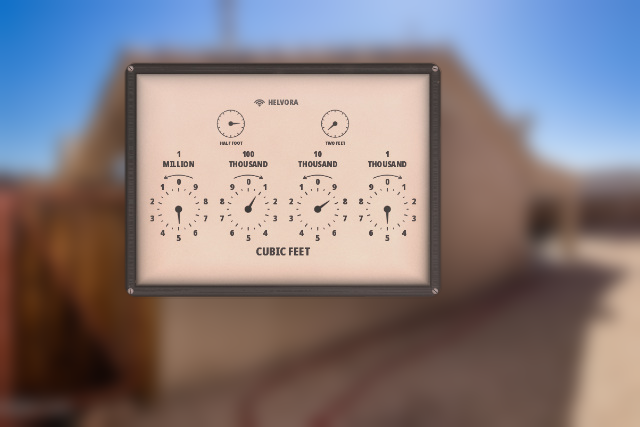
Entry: 508500 ft³
